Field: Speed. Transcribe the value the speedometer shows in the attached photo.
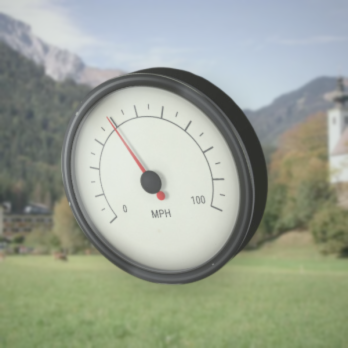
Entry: 40 mph
